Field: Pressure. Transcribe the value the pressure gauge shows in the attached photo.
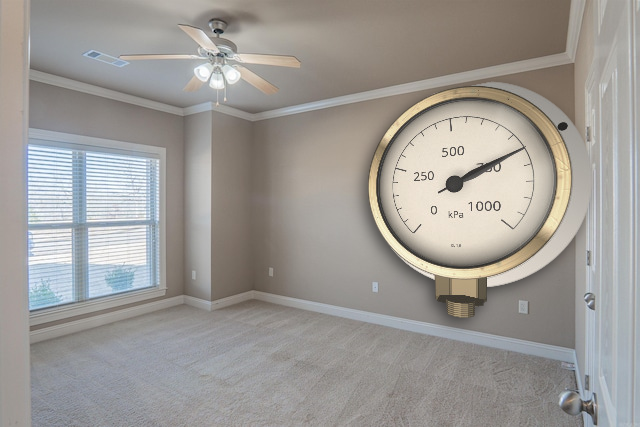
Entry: 750 kPa
